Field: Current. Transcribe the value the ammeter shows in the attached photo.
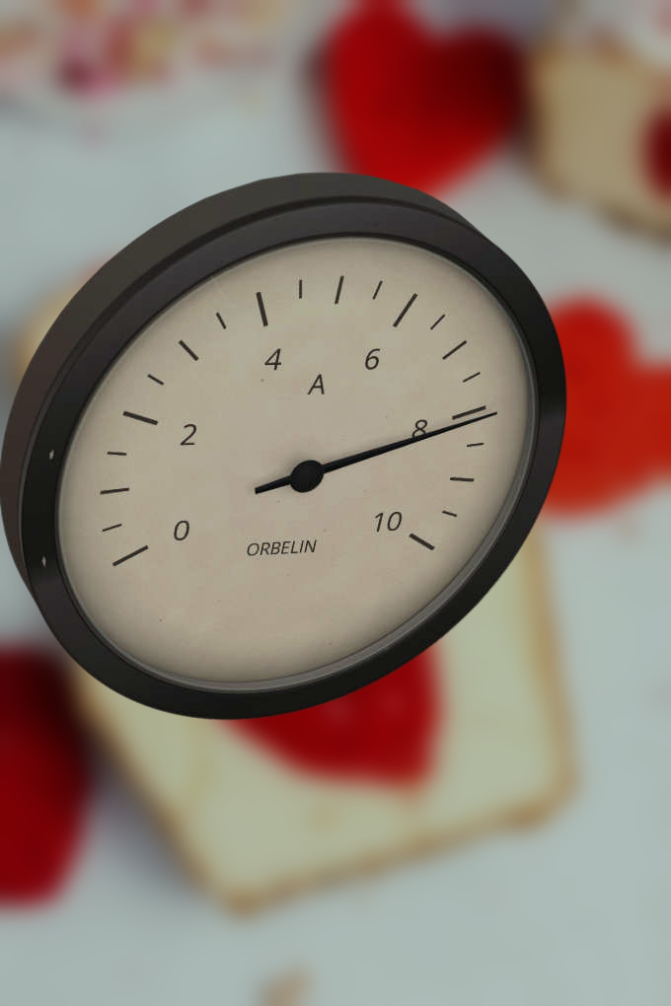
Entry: 8 A
